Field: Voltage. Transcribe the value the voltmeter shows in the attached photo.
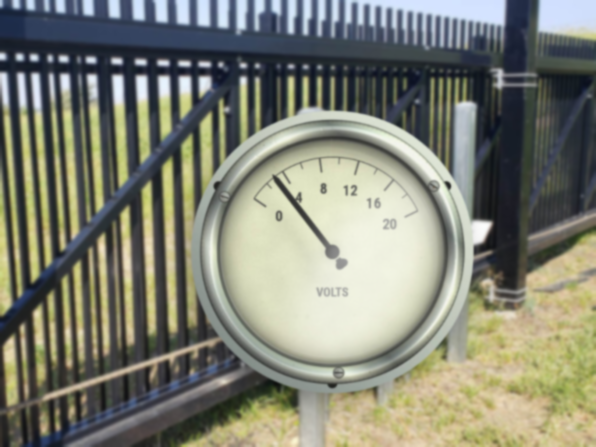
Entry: 3 V
